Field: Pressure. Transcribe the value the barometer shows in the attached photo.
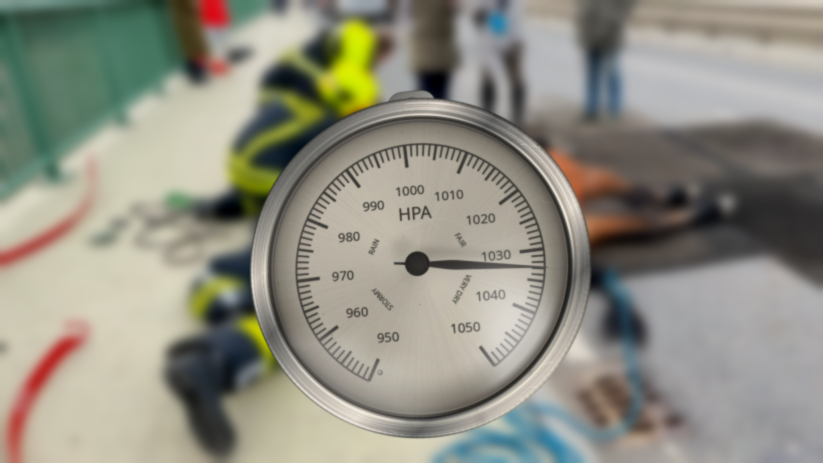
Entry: 1033 hPa
